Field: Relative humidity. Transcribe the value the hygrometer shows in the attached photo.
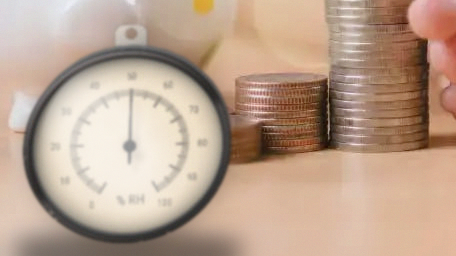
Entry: 50 %
